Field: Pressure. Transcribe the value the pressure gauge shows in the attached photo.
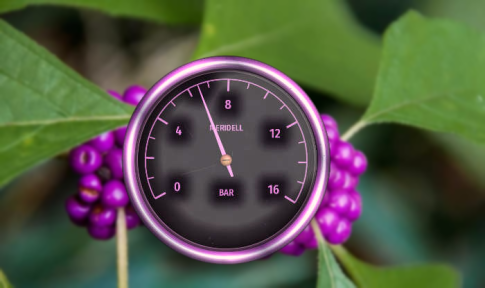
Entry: 6.5 bar
